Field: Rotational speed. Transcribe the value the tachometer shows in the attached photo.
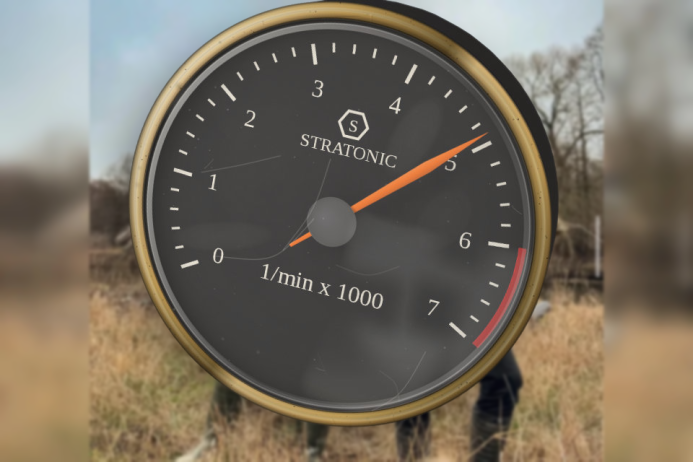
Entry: 4900 rpm
